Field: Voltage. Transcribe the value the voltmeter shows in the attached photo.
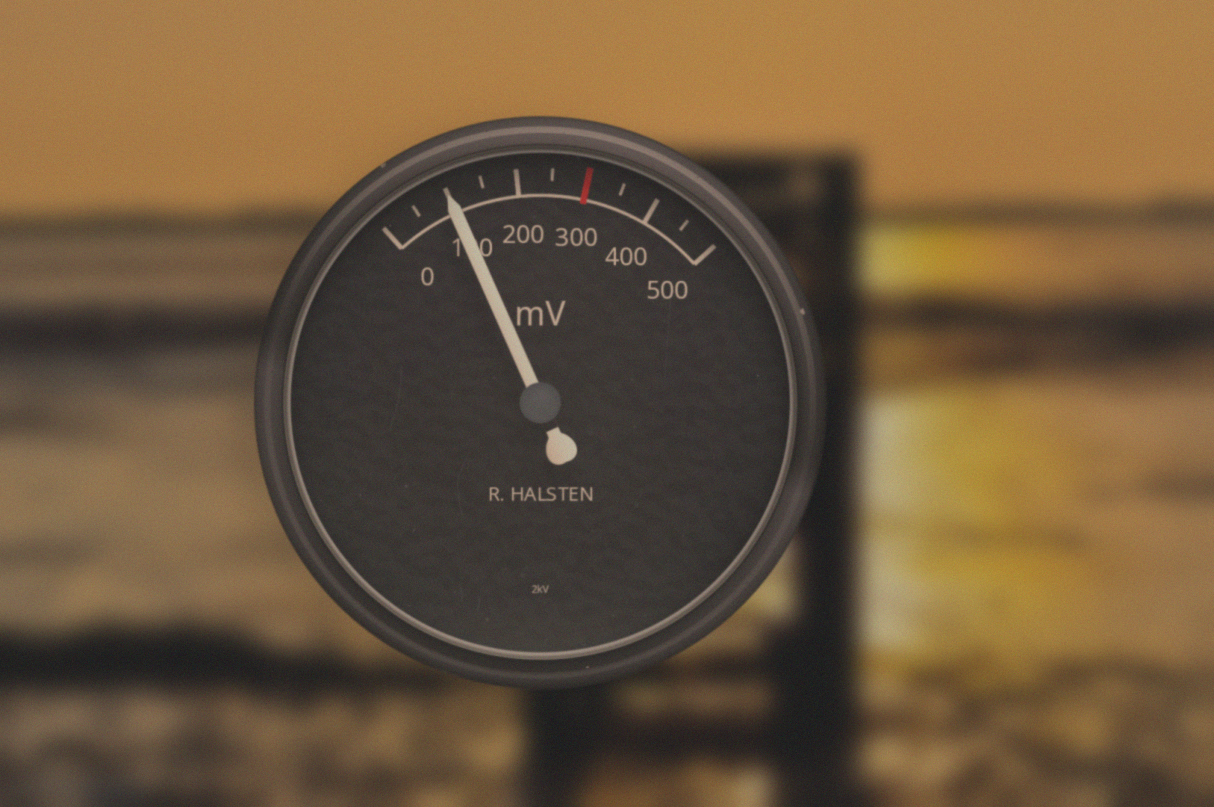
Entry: 100 mV
